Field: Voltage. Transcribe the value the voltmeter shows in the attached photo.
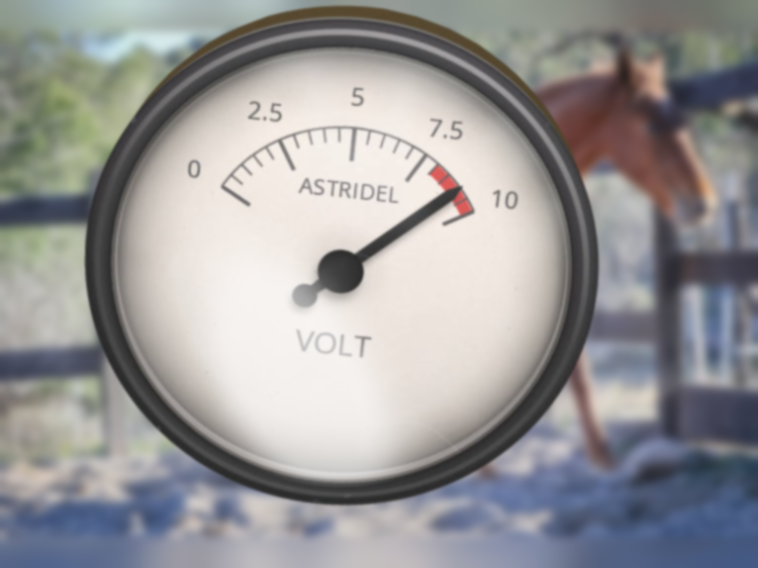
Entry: 9 V
